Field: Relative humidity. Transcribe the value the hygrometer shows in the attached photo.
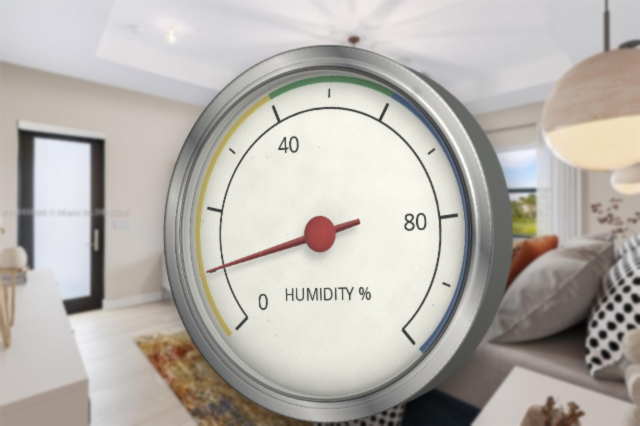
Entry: 10 %
